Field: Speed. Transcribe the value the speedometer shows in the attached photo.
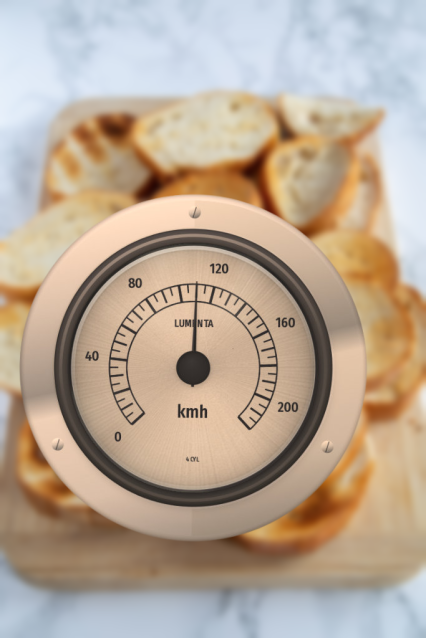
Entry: 110 km/h
